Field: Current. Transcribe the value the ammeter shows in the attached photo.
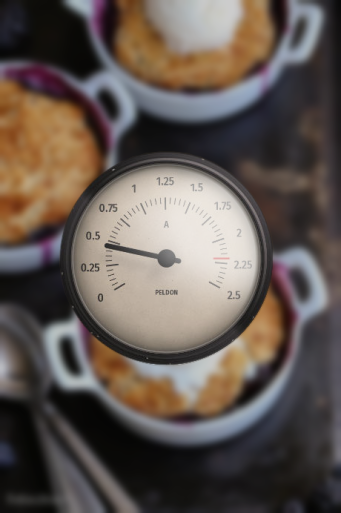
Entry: 0.45 A
